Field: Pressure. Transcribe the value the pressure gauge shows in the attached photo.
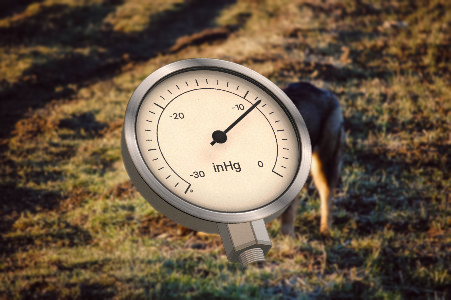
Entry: -8.5 inHg
